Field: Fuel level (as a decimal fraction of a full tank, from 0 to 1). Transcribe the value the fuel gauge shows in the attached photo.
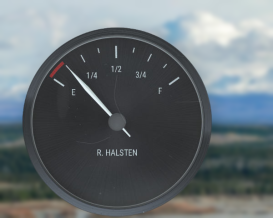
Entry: 0.125
